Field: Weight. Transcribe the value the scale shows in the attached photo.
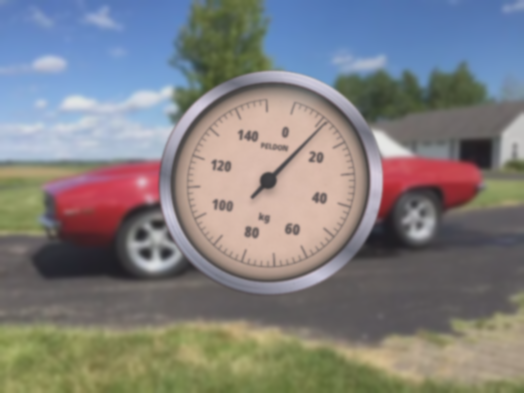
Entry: 12 kg
